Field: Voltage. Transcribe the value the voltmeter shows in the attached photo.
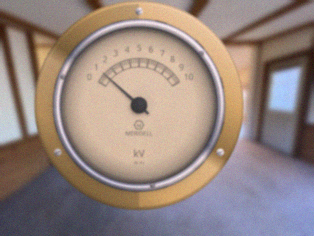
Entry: 1 kV
